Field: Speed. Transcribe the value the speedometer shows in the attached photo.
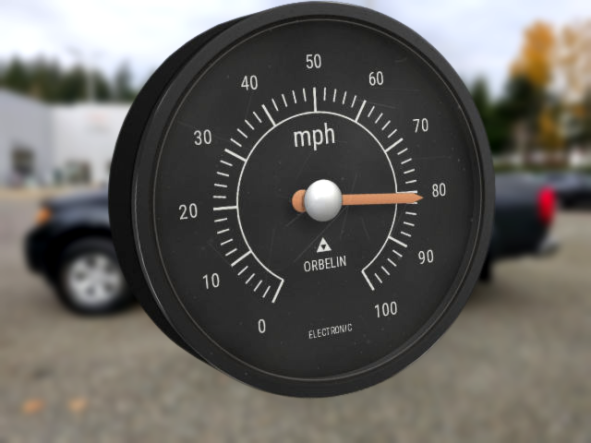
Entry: 81 mph
